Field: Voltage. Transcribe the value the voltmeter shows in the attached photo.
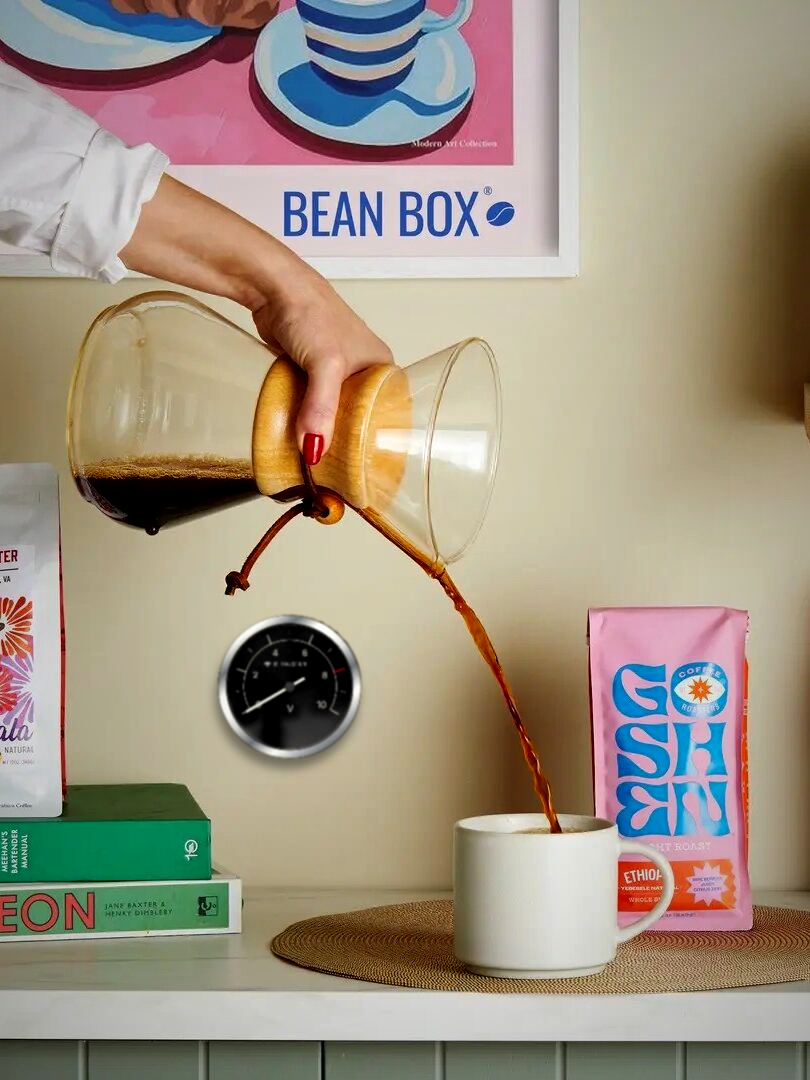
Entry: 0 V
